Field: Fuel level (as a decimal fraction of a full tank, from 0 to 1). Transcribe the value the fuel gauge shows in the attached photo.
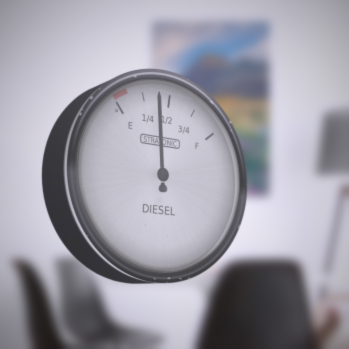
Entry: 0.375
